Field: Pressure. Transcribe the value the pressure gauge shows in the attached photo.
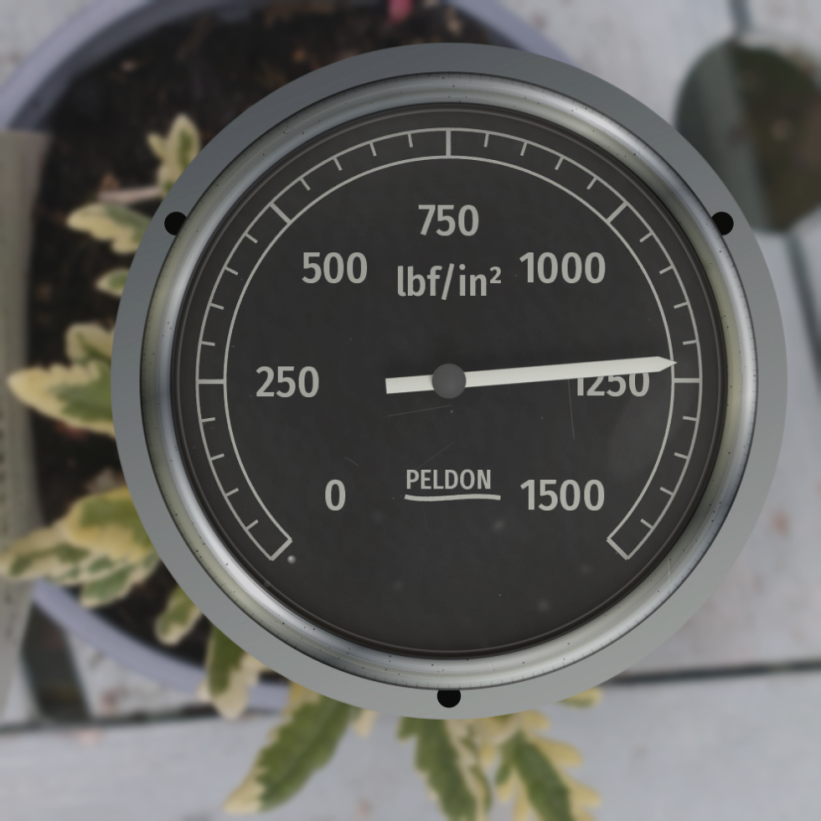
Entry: 1225 psi
